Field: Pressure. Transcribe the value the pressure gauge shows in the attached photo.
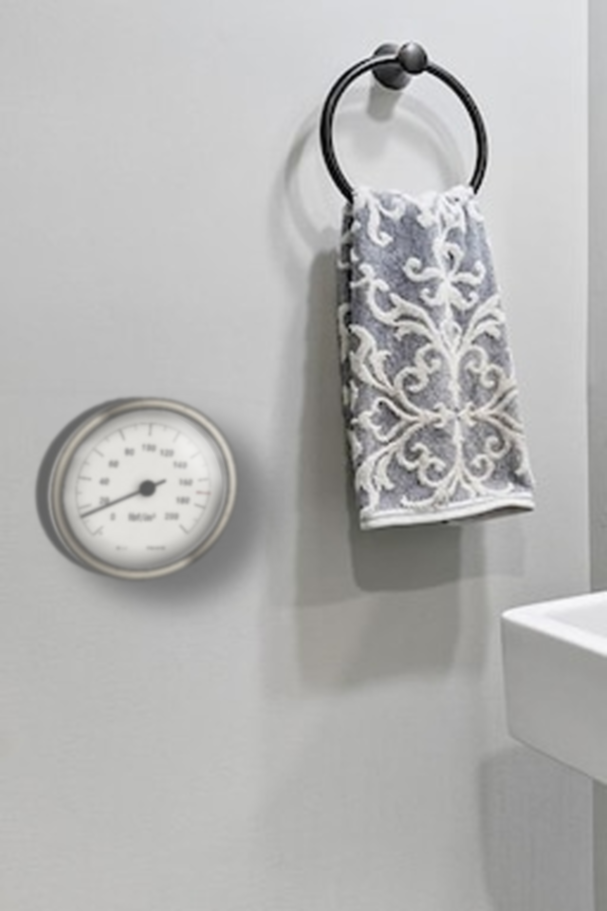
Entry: 15 psi
